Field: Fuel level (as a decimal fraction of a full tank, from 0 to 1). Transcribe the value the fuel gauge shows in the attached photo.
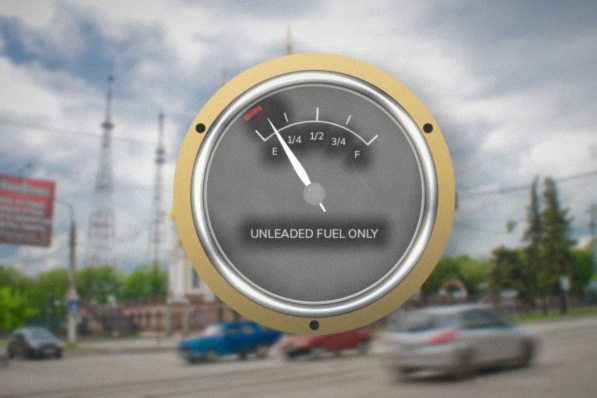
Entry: 0.125
